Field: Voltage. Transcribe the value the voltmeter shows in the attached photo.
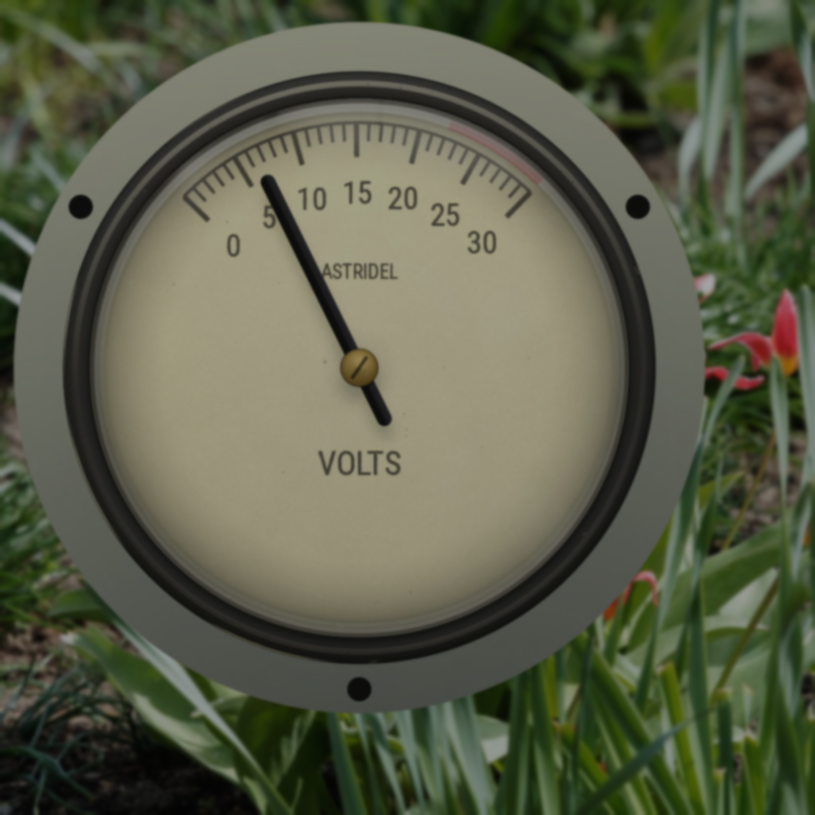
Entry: 6.5 V
